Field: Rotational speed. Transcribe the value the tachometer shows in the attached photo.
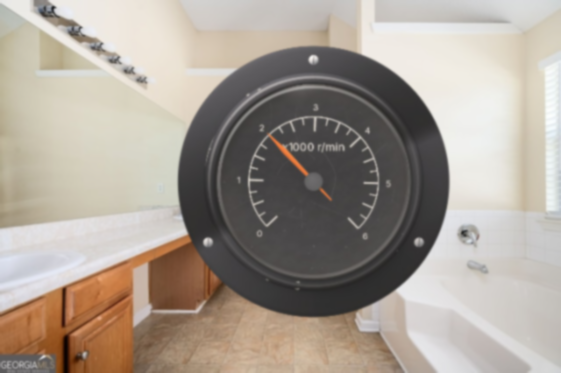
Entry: 2000 rpm
